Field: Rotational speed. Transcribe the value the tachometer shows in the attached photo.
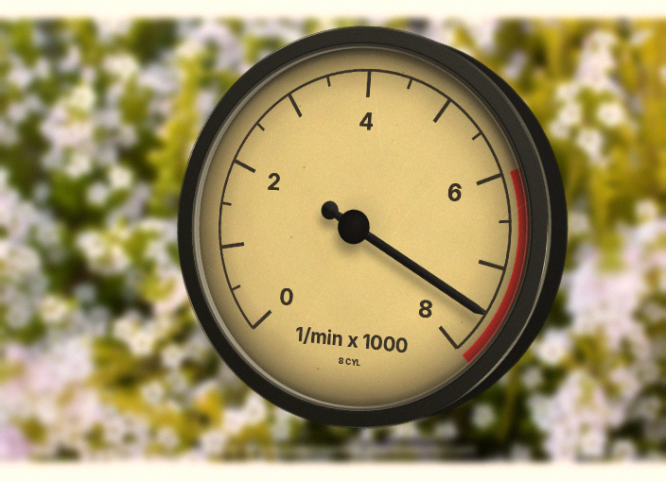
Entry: 7500 rpm
